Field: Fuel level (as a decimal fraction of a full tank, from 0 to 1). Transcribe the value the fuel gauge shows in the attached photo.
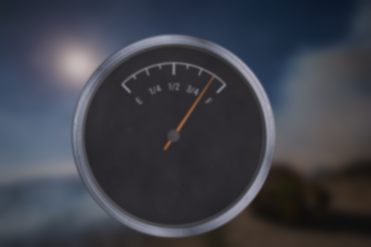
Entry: 0.875
